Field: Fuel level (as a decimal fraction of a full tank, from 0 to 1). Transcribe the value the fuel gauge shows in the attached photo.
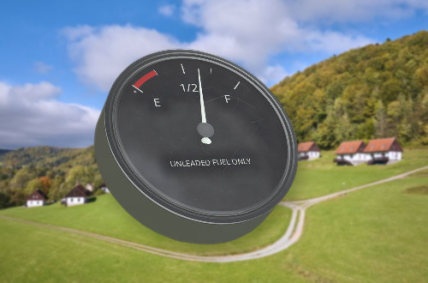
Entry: 0.625
